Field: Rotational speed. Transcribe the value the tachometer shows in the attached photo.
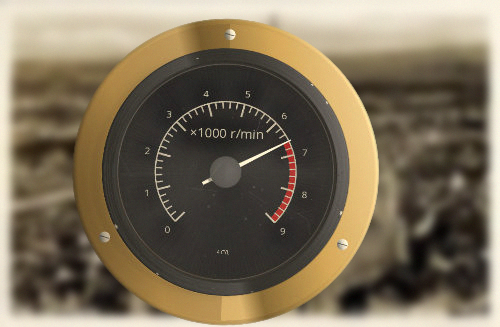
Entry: 6600 rpm
